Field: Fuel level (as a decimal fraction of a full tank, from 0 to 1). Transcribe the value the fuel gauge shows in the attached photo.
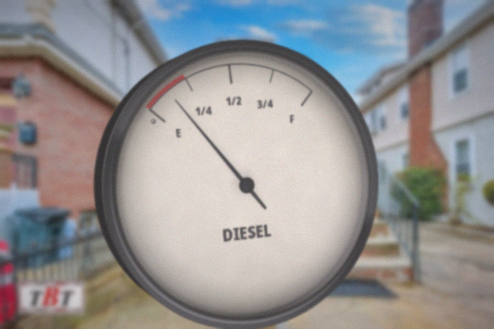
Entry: 0.125
